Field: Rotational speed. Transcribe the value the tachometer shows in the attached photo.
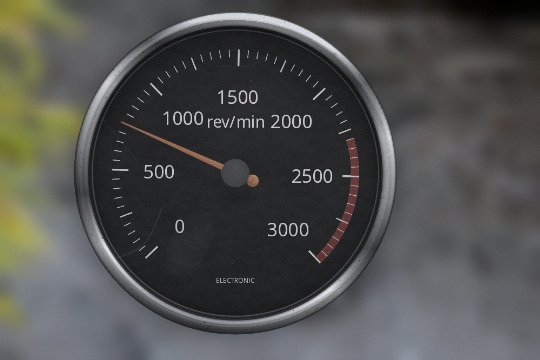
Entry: 750 rpm
